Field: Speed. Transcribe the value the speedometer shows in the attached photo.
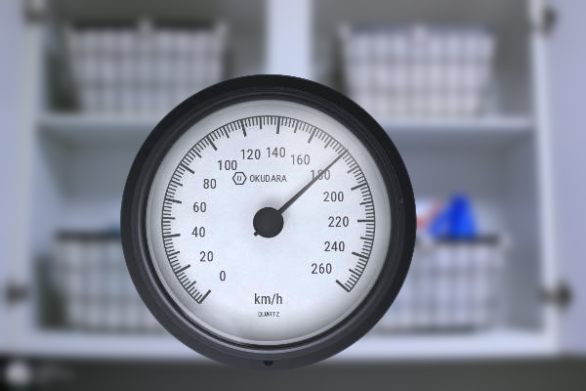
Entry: 180 km/h
